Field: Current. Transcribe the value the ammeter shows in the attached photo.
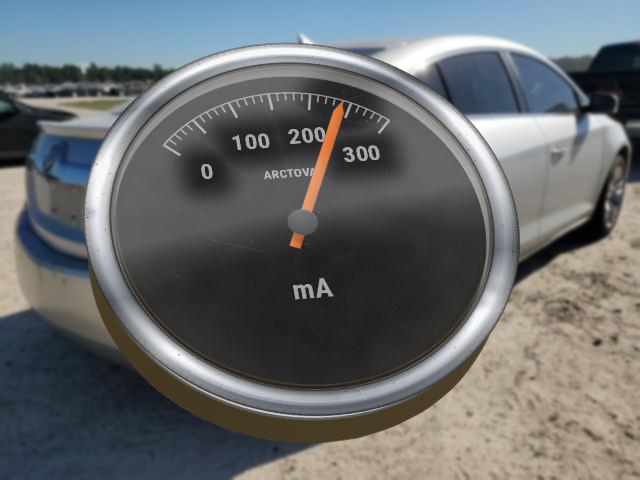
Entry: 240 mA
